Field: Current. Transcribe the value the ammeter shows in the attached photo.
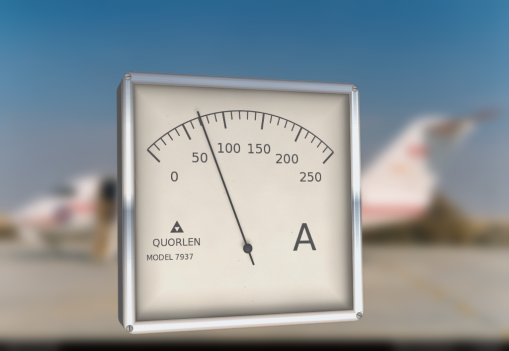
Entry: 70 A
